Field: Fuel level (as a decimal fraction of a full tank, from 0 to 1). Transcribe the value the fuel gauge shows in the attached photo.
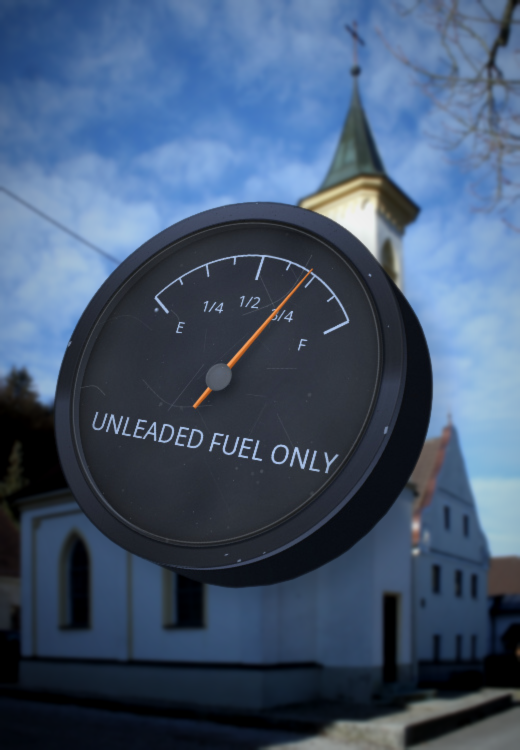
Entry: 0.75
